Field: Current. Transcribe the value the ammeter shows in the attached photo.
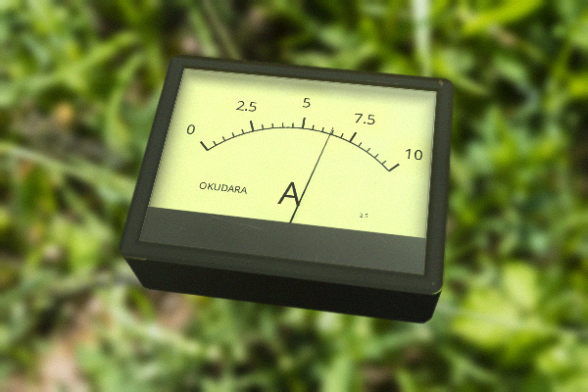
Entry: 6.5 A
